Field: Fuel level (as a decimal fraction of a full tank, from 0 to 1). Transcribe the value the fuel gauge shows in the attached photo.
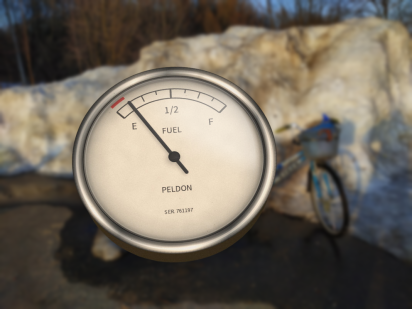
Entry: 0.125
